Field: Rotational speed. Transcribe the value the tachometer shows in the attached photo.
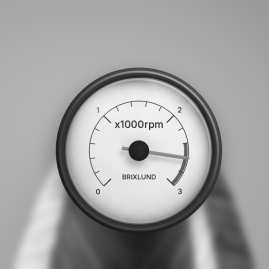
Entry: 2600 rpm
